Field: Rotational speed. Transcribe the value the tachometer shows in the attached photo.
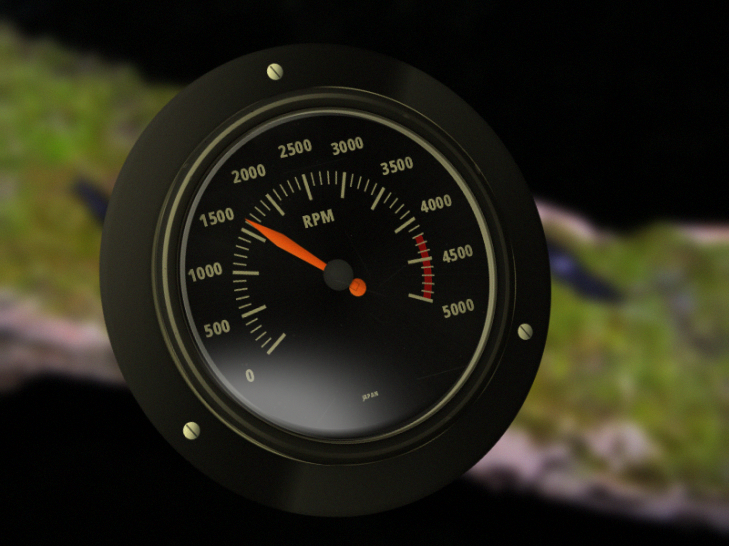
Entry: 1600 rpm
